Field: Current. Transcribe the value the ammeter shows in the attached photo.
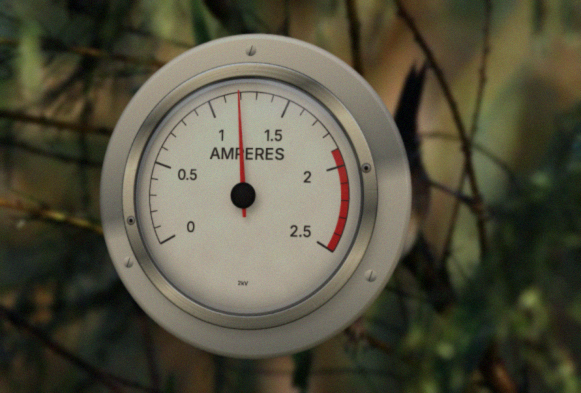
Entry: 1.2 A
